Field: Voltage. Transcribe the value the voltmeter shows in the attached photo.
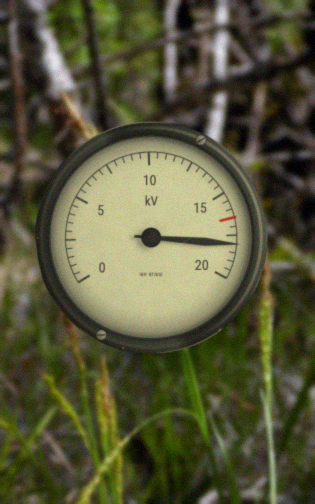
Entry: 18 kV
